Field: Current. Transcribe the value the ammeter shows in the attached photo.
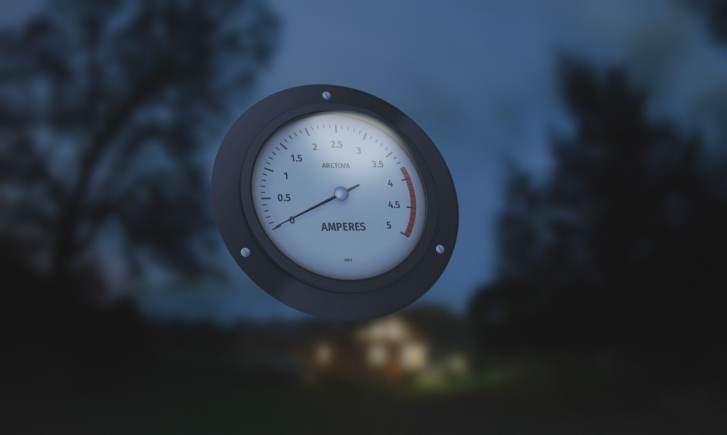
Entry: 0 A
